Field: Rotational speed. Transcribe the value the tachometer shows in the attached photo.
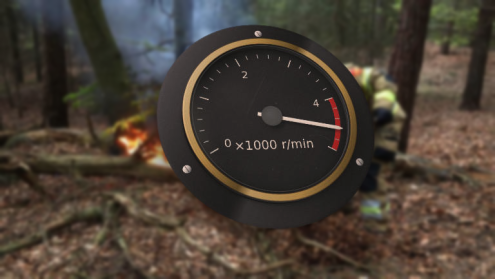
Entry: 4600 rpm
